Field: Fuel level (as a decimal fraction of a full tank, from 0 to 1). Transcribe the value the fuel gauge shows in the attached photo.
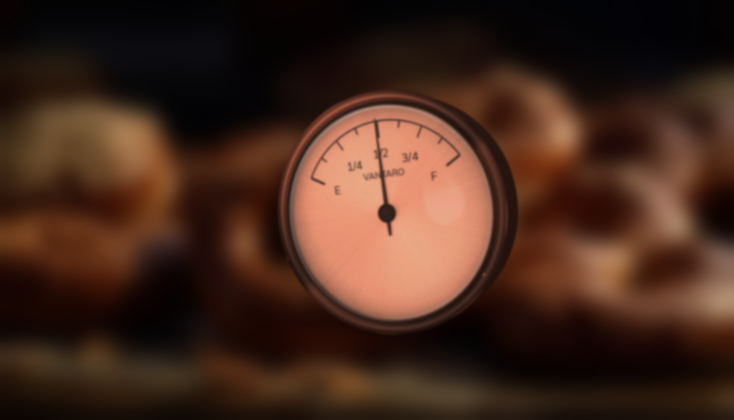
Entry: 0.5
